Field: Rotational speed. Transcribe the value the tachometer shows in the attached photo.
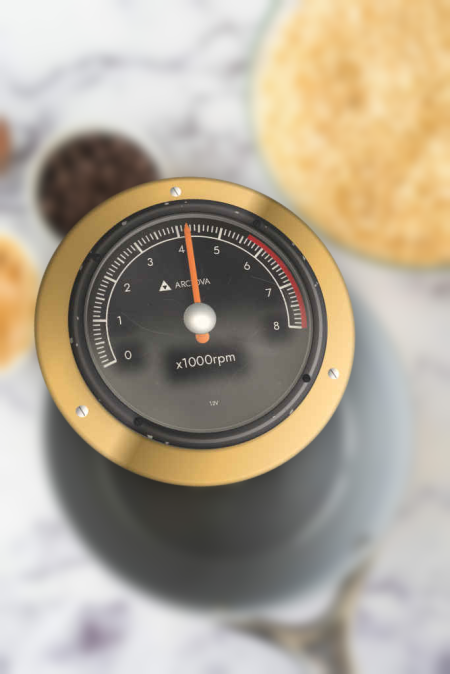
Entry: 4200 rpm
